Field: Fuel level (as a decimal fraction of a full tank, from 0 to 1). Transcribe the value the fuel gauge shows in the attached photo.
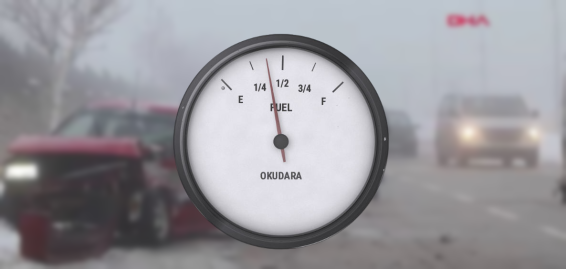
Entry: 0.375
